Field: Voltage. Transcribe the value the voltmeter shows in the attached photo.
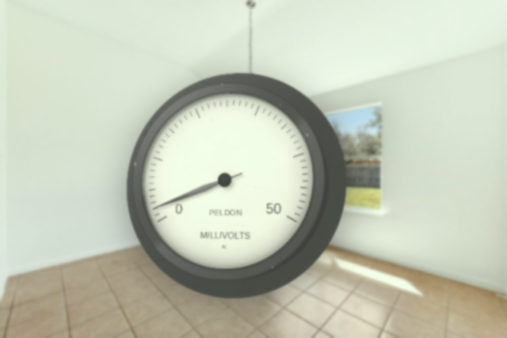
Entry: 2 mV
